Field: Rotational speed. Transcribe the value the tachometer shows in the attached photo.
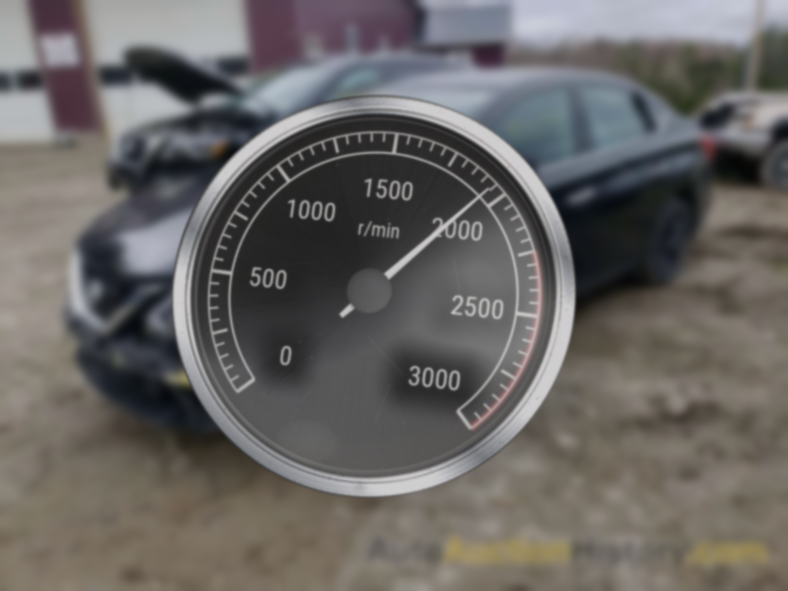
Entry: 1950 rpm
